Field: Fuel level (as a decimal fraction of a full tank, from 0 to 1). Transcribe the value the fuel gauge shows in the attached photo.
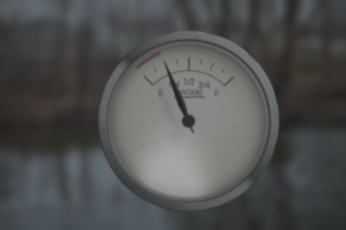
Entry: 0.25
